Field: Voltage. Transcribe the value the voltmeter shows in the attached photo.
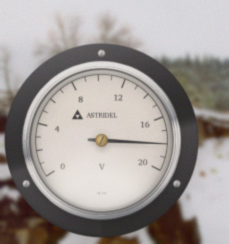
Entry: 18 V
